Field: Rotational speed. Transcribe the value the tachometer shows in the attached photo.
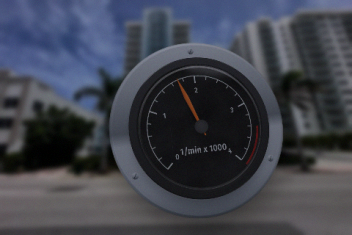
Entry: 1700 rpm
